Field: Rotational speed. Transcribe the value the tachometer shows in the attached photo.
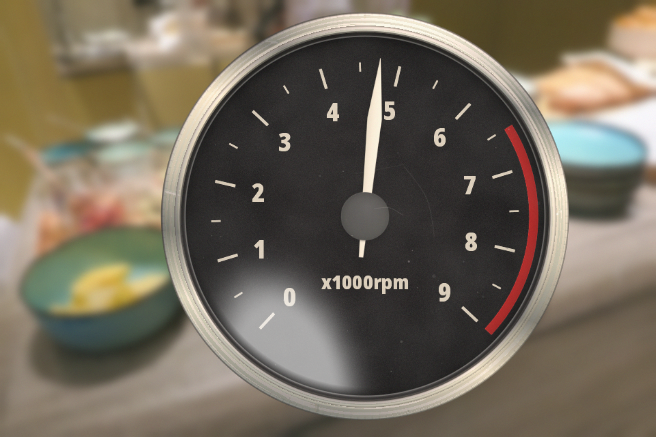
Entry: 4750 rpm
